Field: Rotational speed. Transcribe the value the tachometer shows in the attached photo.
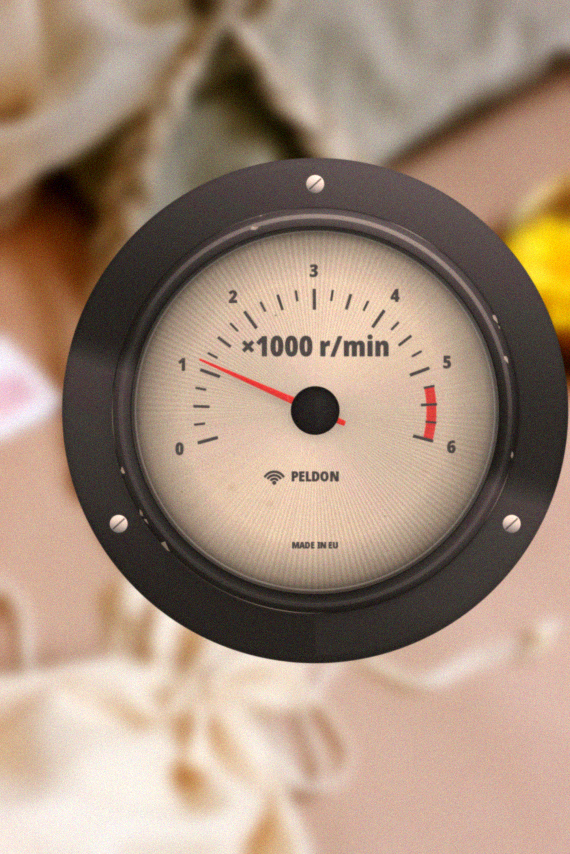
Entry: 1125 rpm
